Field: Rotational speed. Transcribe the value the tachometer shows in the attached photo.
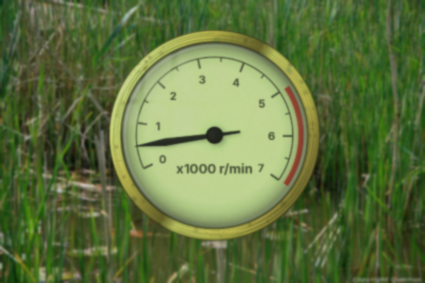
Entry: 500 rpm
